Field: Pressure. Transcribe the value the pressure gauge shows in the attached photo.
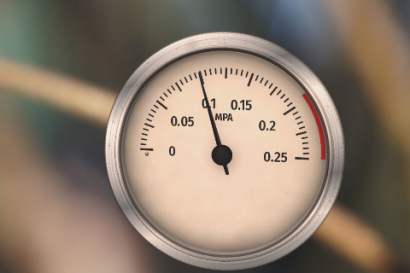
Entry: 0.1 MPa
